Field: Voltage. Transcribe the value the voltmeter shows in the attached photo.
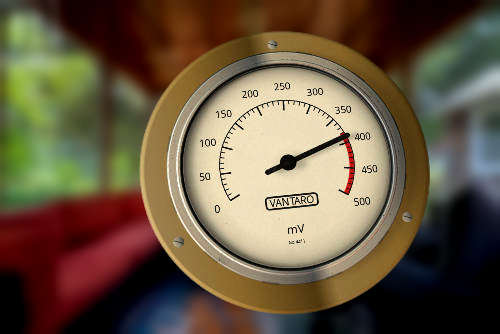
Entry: 390 mV
